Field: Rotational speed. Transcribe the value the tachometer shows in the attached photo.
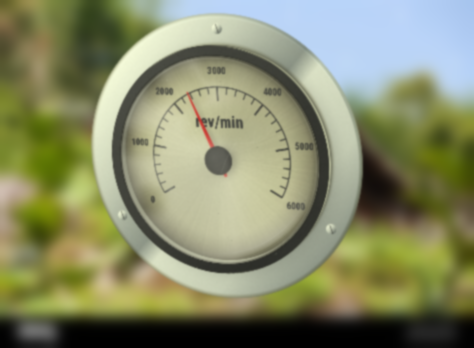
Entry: 2400 rpm
